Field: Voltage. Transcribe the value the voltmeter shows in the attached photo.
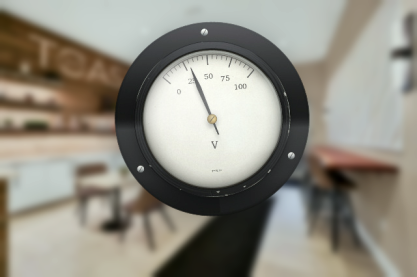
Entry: 30 V
